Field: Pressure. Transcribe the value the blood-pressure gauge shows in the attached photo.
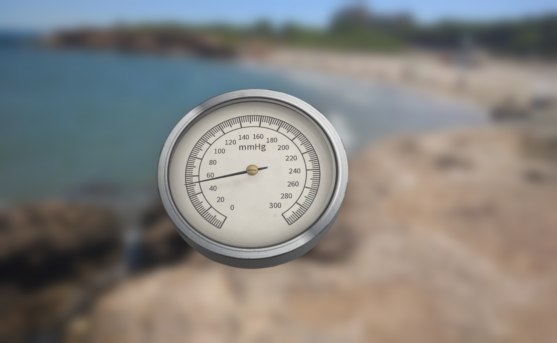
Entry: 50 mmHg
